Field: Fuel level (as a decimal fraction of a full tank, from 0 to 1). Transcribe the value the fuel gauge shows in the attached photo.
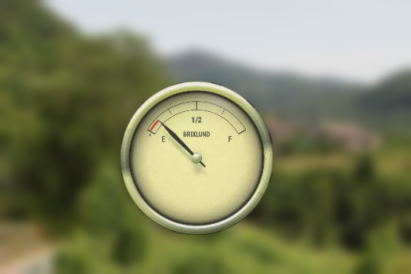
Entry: 0.125
